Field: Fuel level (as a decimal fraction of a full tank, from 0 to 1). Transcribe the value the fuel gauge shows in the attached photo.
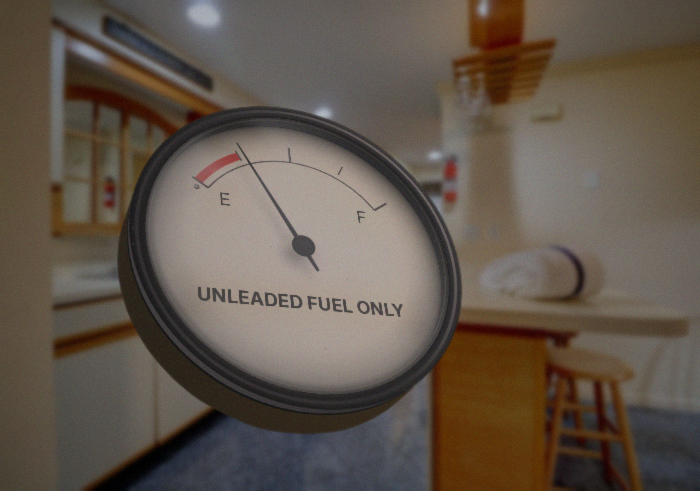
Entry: 0.25
